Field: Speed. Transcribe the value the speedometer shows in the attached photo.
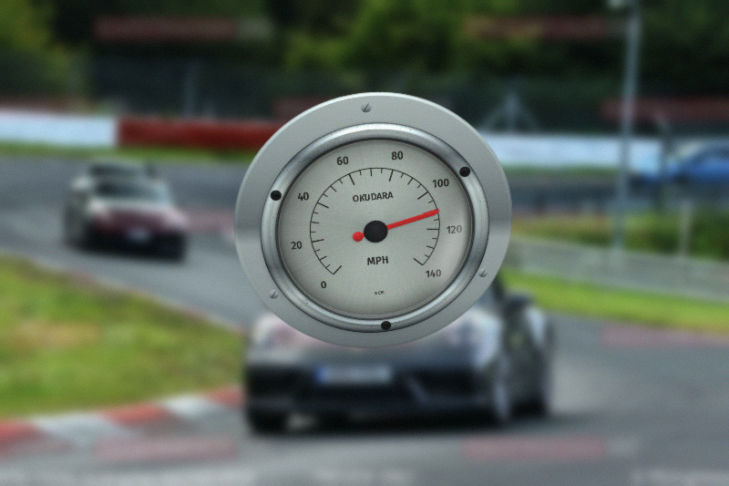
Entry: 110 mph
